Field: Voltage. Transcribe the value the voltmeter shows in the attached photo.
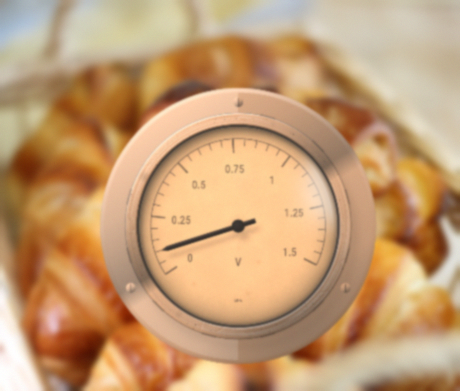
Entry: 0.1 V
